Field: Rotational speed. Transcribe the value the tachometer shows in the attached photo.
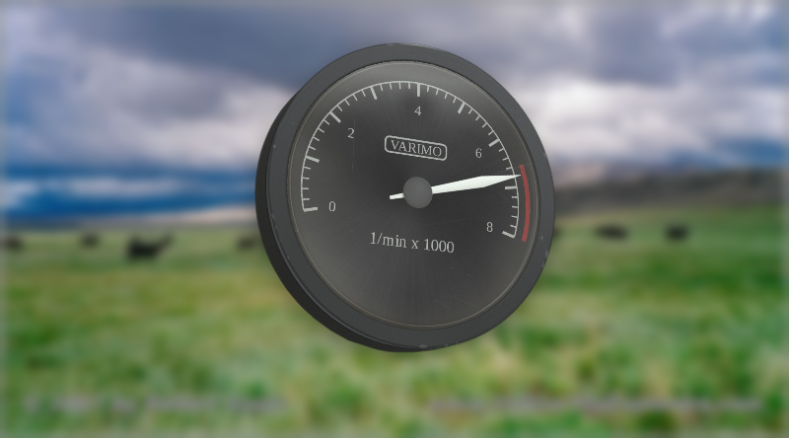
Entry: 6800 rpm
